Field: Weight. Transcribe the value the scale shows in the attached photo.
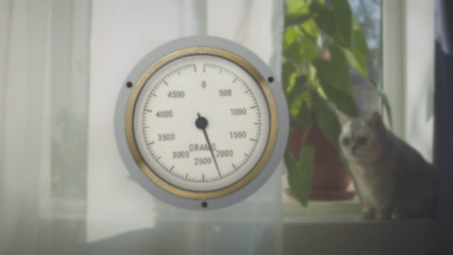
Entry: 2250 g
